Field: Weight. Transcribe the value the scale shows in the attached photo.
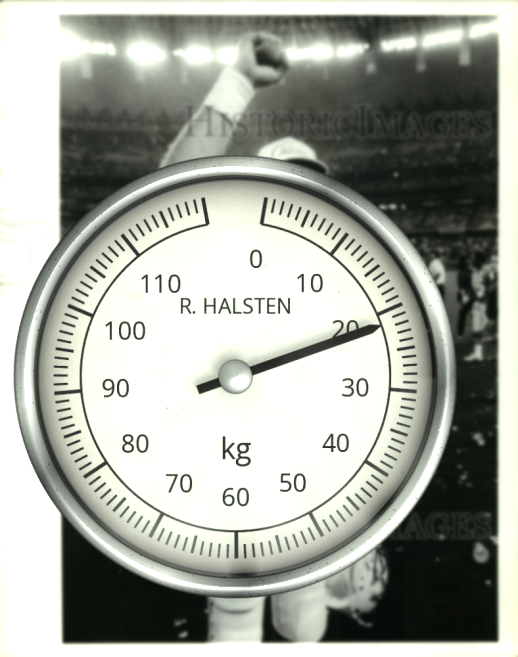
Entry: 21.5 kg
